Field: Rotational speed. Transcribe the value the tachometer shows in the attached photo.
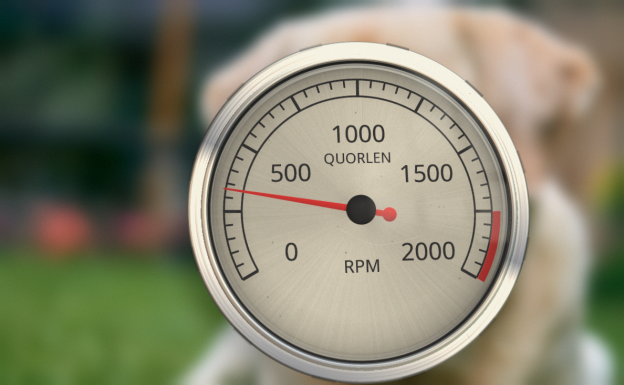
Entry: 325 rpm
